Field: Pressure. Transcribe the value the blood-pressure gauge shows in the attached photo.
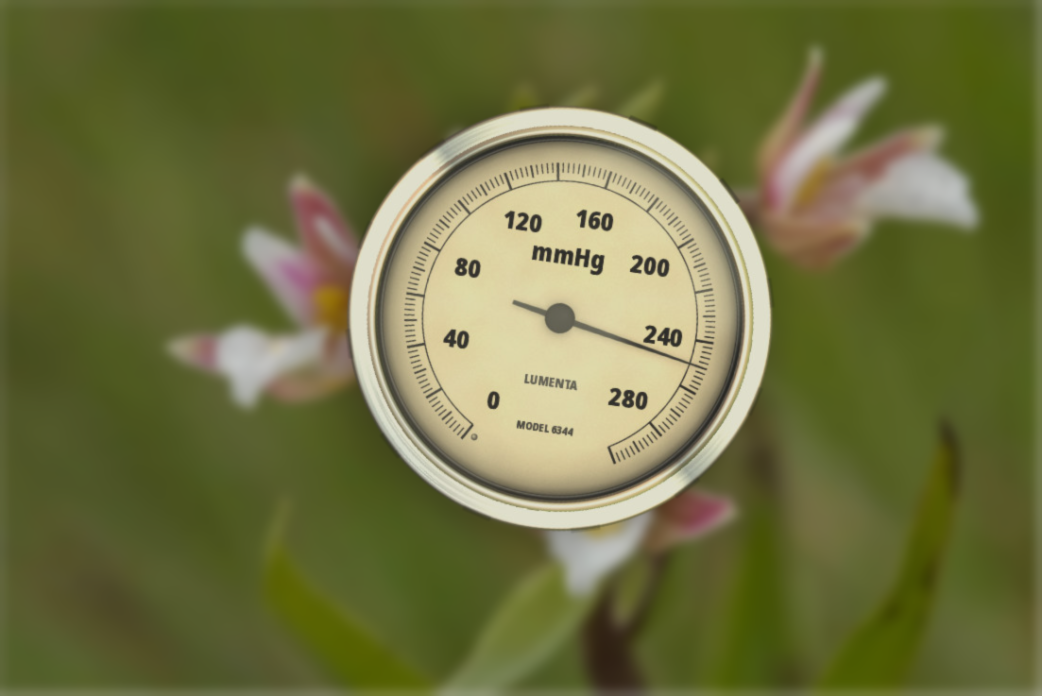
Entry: 250 mmHg
